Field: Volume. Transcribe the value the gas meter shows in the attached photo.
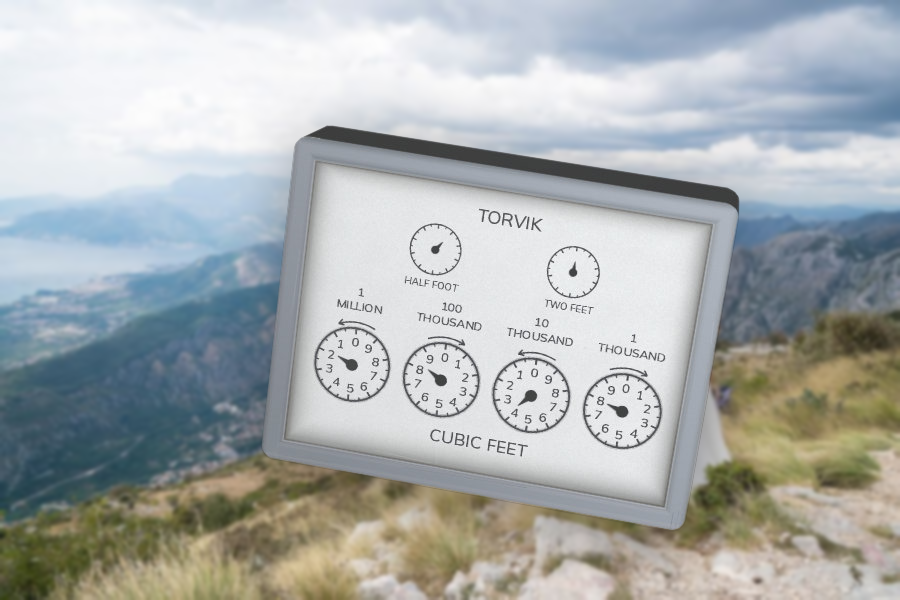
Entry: 183800 ft³
